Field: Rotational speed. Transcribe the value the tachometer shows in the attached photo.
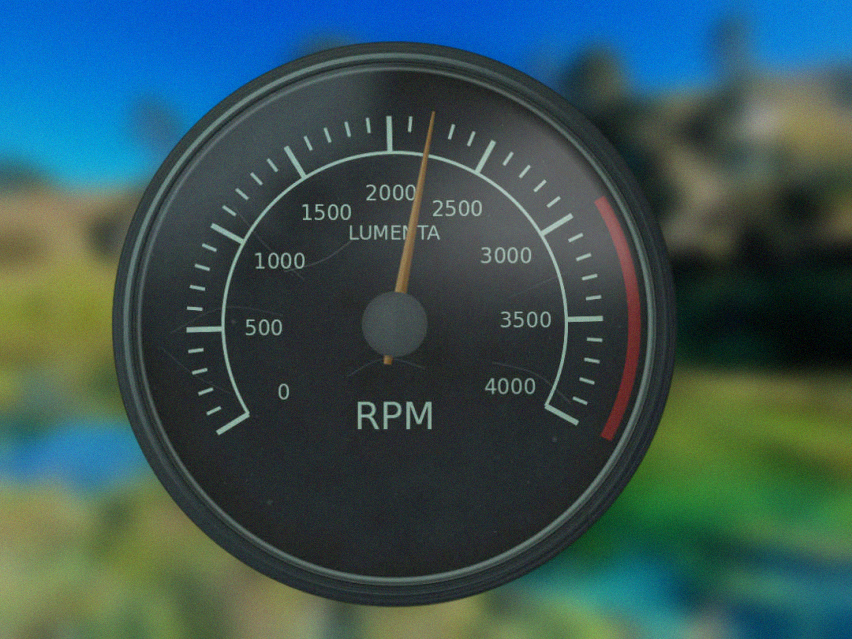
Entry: 2200 rpm
